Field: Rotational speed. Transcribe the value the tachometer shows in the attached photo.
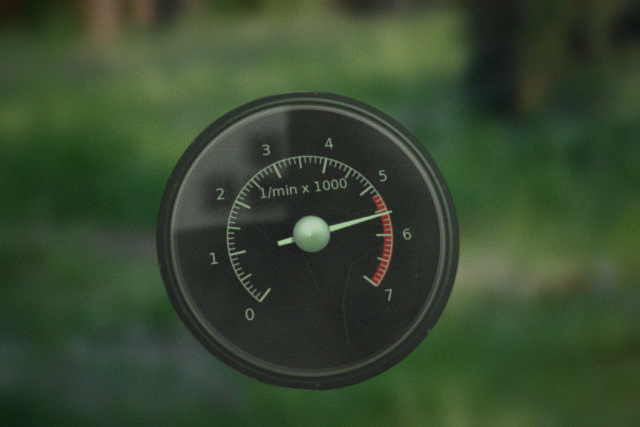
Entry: 5600 rpm
